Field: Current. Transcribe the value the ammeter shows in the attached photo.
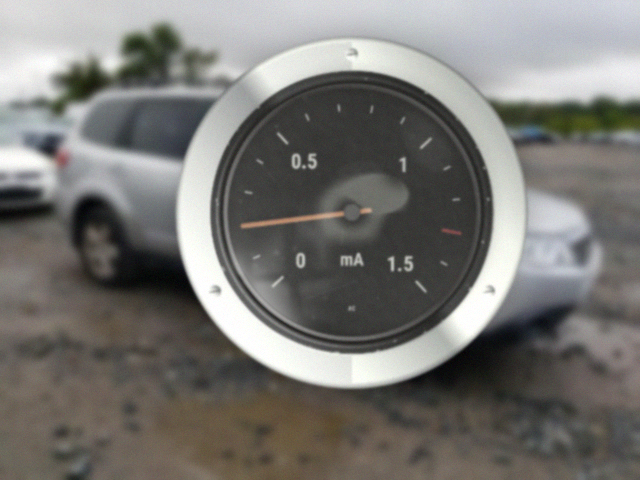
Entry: 0.2 mA
